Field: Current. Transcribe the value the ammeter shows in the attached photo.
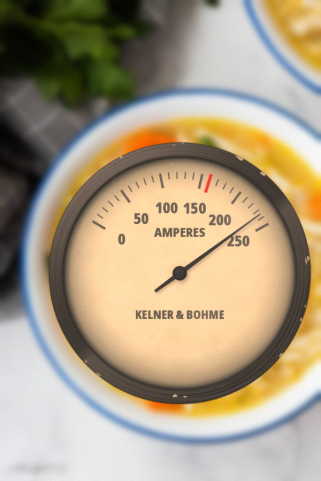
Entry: 235 A
